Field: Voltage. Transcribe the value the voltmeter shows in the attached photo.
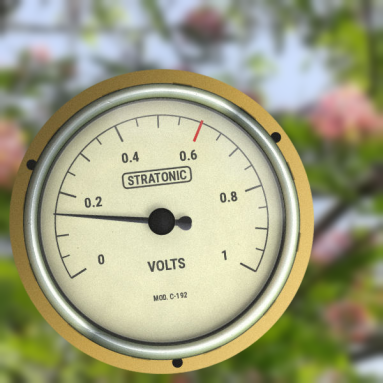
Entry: 0.15 V
